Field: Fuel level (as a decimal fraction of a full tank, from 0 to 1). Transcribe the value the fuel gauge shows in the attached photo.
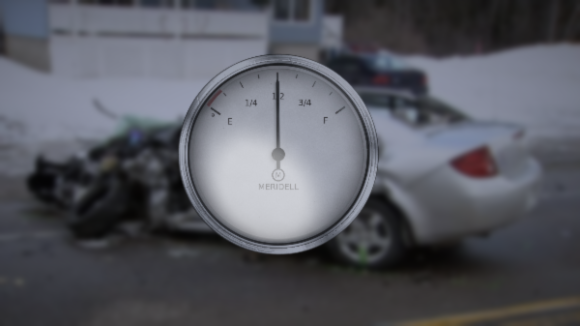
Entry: 0.5
